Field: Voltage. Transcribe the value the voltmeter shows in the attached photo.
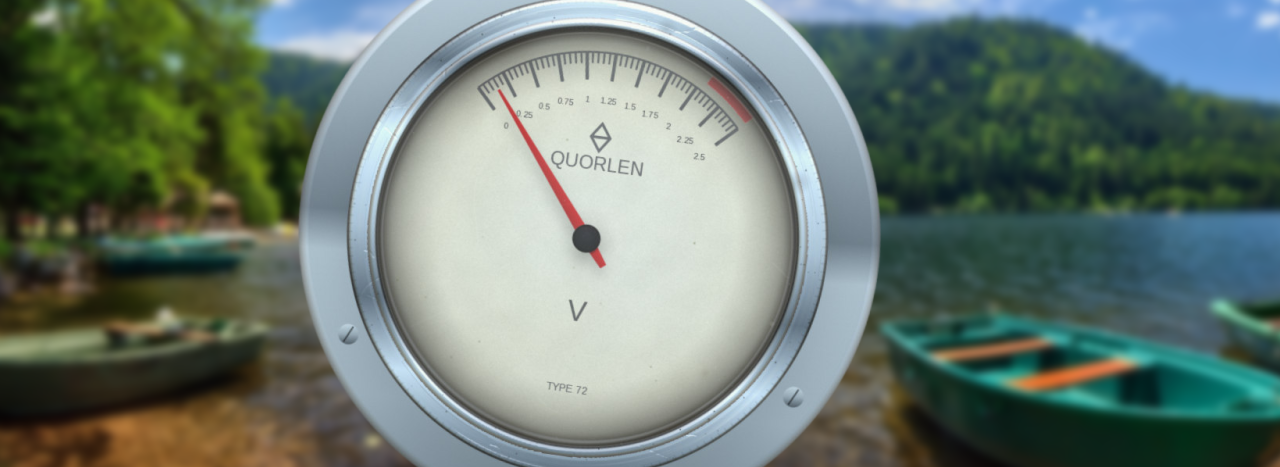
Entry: 0.15 V
